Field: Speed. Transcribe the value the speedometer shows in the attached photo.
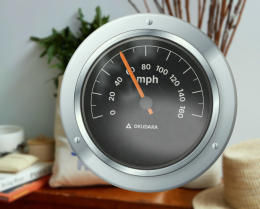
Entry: 60 mph
